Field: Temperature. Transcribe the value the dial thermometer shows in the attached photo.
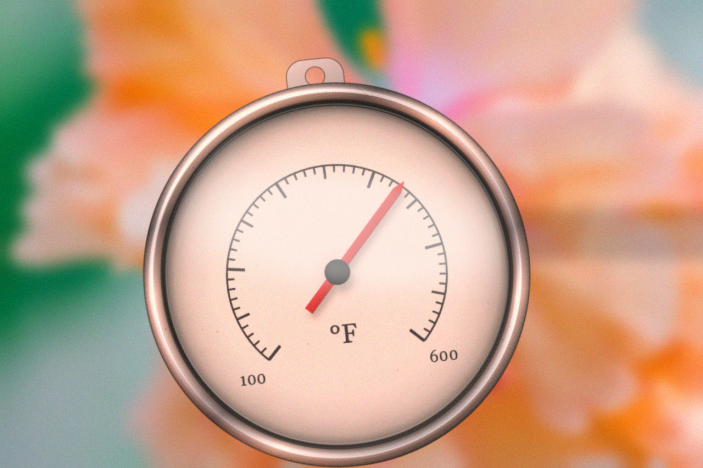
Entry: 430 °F
